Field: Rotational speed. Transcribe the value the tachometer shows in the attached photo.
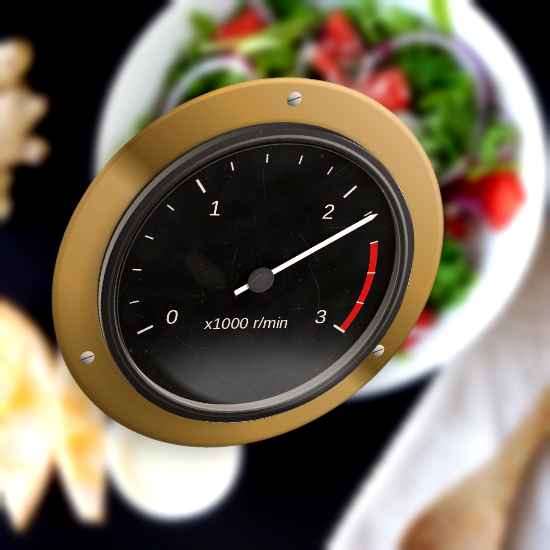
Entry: 2200 rpm
